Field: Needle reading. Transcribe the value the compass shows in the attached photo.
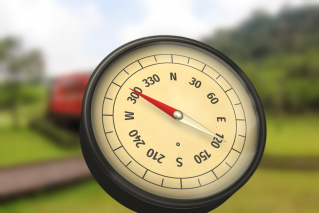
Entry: 300 °
